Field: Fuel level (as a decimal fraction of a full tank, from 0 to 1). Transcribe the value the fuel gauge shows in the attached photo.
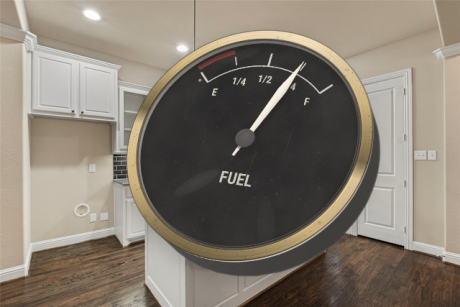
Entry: 0.75
